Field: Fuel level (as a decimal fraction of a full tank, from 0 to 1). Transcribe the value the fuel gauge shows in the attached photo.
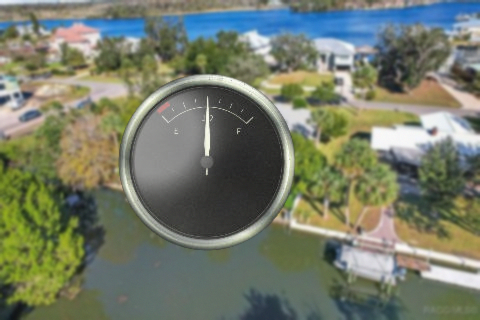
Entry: 0.5
